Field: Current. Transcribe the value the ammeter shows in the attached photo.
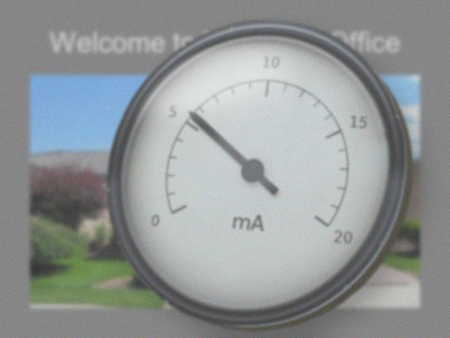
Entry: 5.5 mA
